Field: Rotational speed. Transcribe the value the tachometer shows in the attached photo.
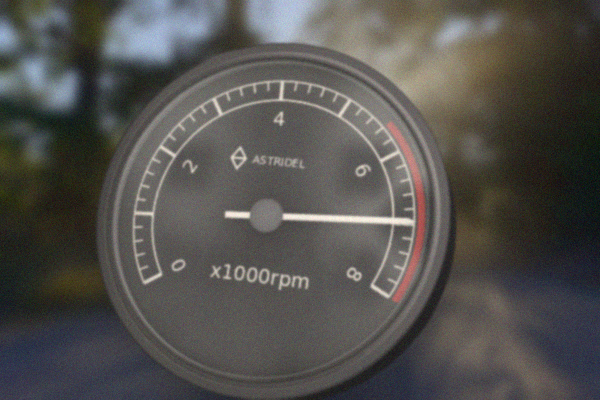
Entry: 7000 rpm
